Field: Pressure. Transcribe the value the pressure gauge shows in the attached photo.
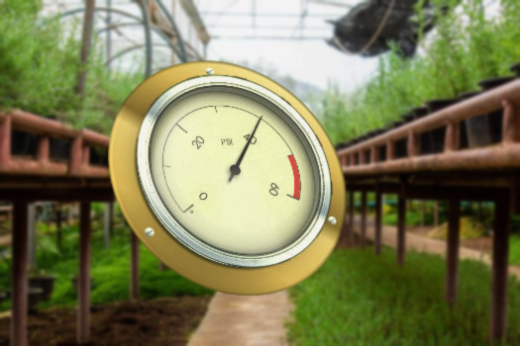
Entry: 40 psi
